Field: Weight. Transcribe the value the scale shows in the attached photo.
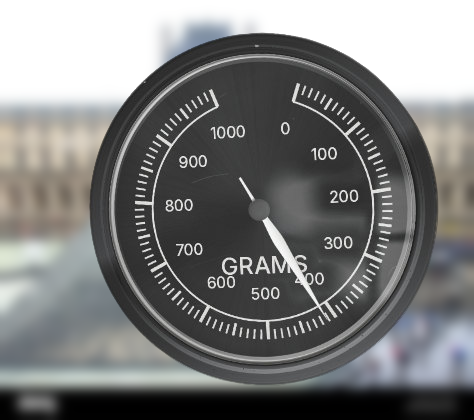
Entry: 410 g
